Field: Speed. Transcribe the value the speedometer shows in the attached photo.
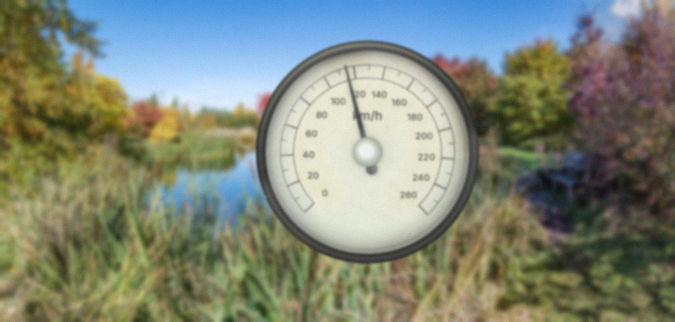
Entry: 115 km/h
